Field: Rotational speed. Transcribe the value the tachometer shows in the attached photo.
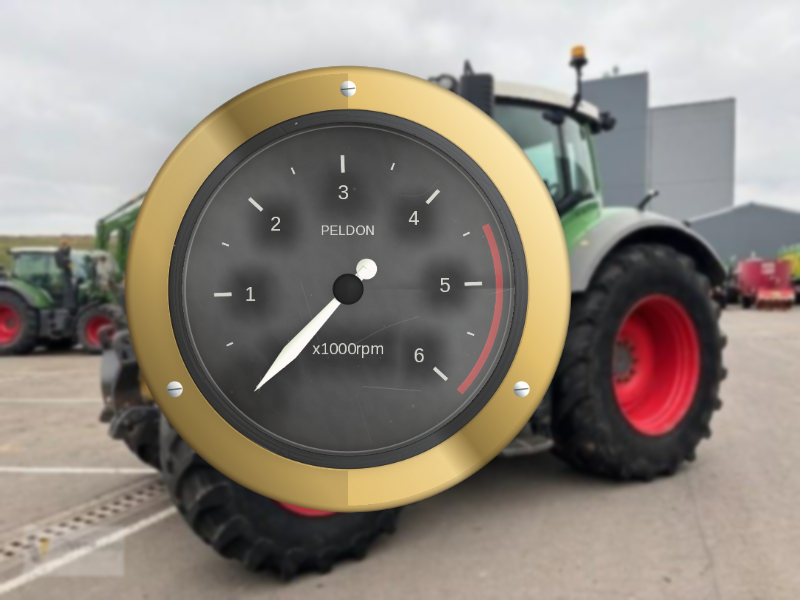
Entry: 0 rpm
